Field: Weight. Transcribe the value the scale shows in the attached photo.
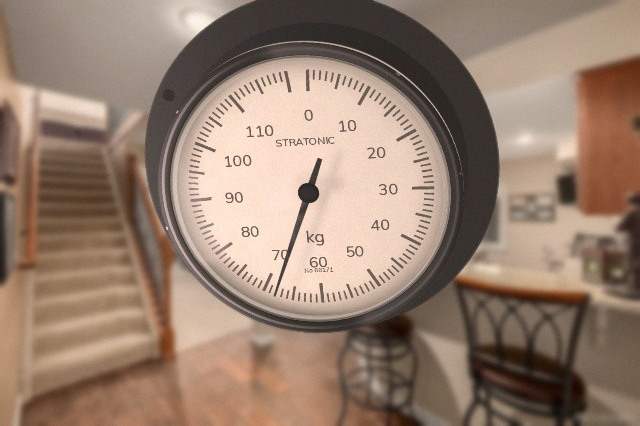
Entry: 68 kg
